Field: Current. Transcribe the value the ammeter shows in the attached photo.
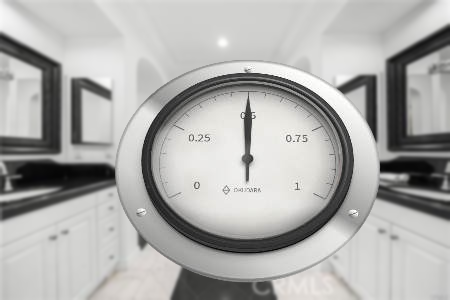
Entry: 0.5 A
